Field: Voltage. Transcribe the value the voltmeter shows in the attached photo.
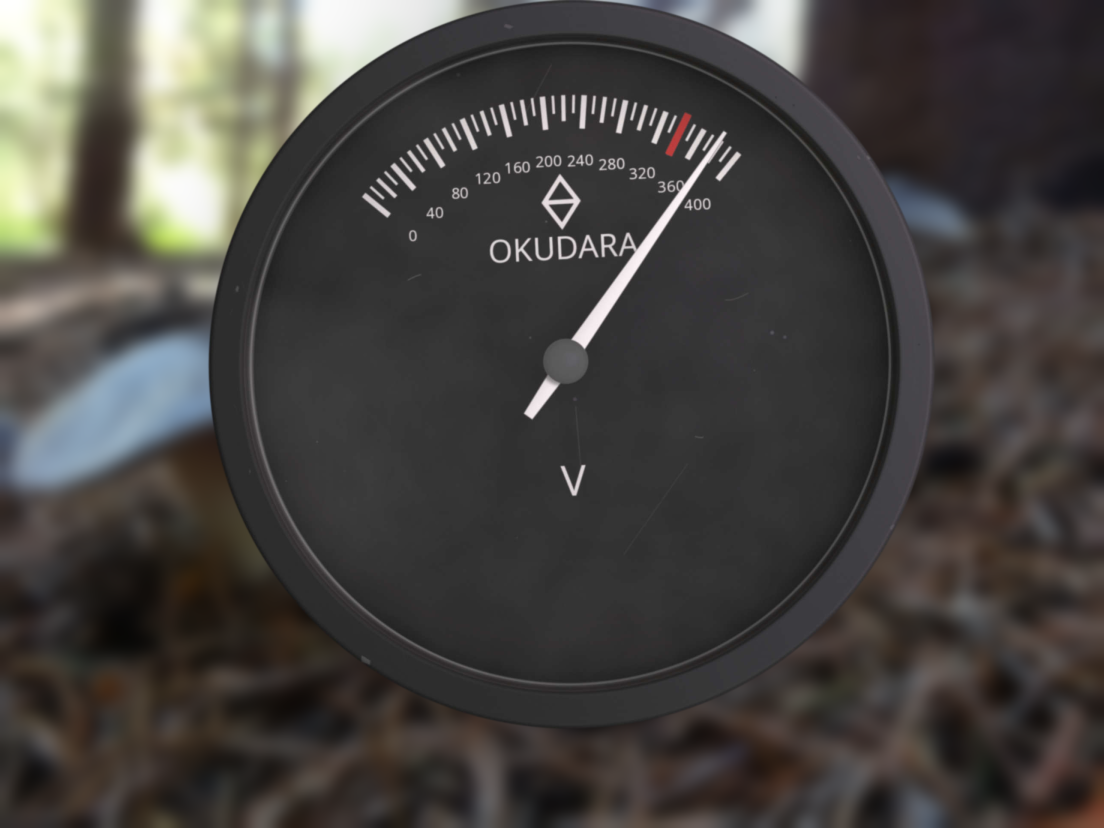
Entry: 380 V
